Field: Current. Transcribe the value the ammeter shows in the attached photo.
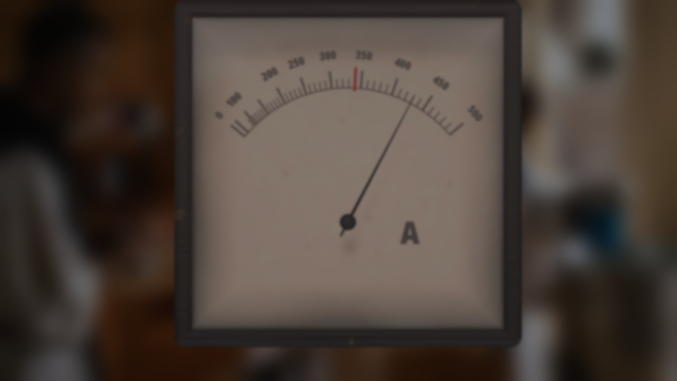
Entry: 430 A
